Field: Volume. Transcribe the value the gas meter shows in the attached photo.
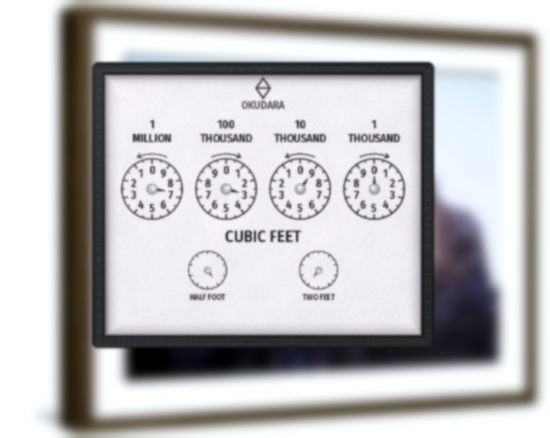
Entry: 729000 ft³
